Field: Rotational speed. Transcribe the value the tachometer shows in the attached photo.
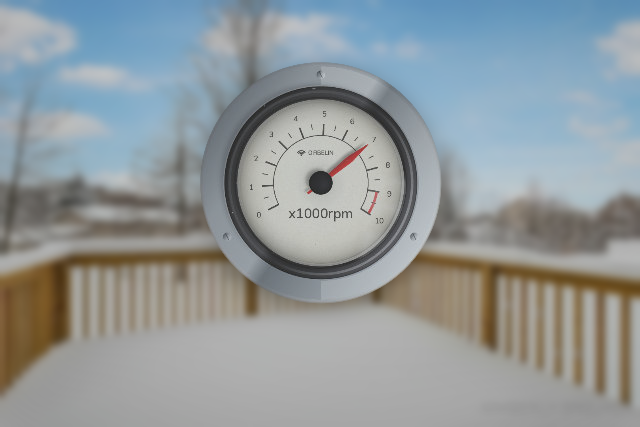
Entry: 7000 rpm
